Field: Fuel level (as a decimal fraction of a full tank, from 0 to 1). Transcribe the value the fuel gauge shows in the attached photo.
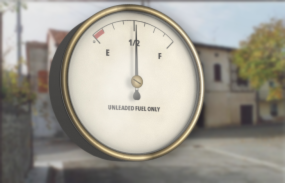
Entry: 0.5
